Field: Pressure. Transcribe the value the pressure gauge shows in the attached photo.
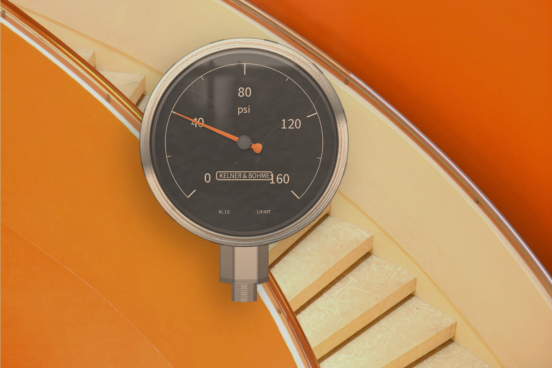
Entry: 40 psi
